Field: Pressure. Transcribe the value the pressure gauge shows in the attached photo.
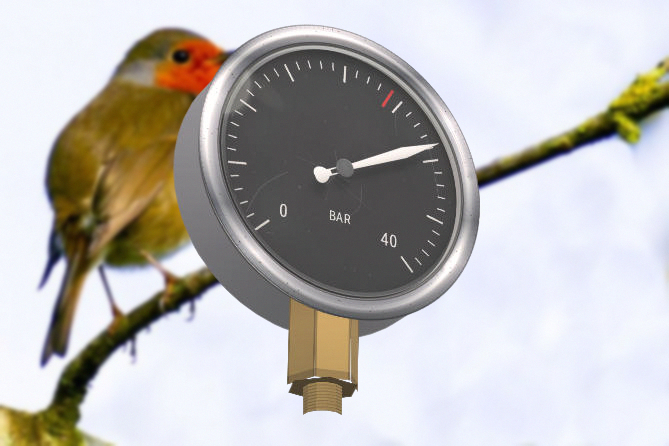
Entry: 29 bar
